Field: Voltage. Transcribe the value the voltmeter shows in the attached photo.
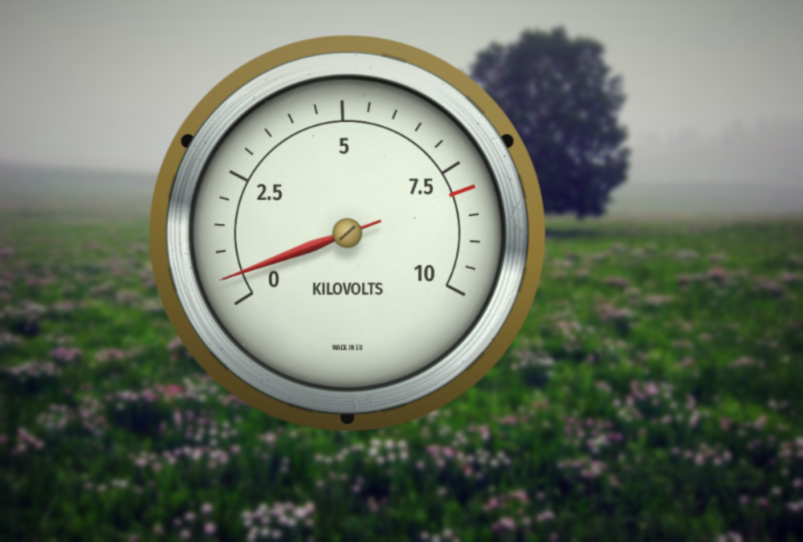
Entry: 0.5 kV
